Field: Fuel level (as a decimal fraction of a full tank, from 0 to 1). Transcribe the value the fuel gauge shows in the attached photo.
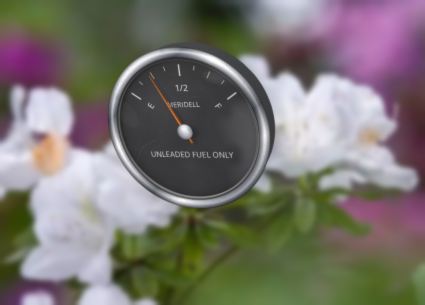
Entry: 0.25
